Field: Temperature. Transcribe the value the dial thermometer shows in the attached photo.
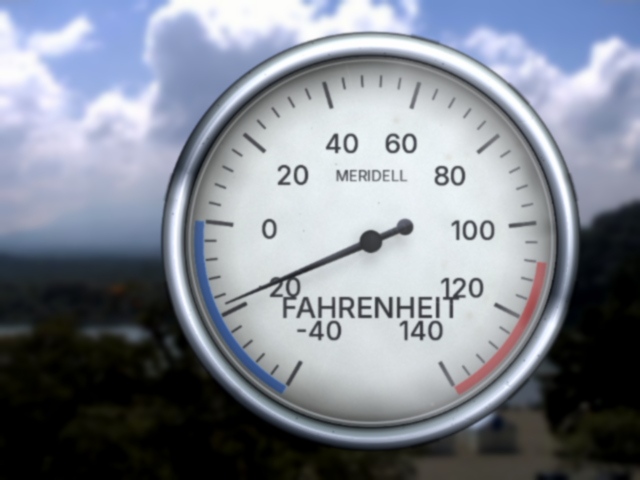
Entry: -18 °F
